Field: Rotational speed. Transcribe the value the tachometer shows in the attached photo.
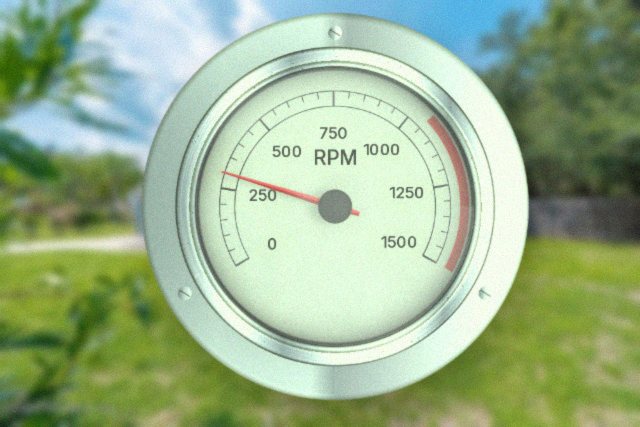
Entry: 300 rpm
